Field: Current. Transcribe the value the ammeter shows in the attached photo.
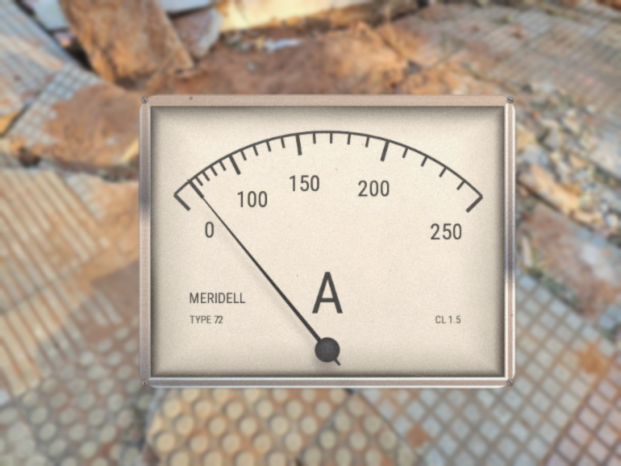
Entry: 50 A
